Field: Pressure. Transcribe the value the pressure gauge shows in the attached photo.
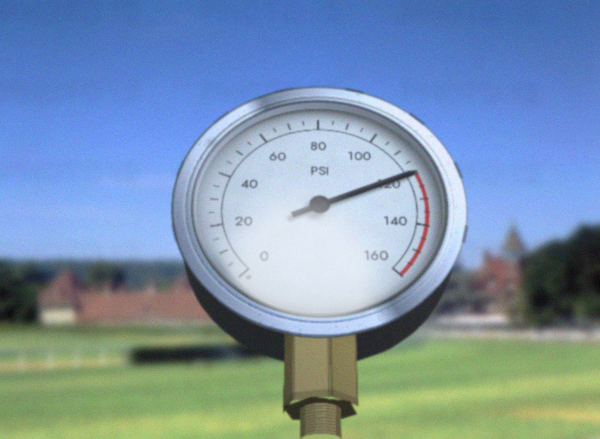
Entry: 120 psi
